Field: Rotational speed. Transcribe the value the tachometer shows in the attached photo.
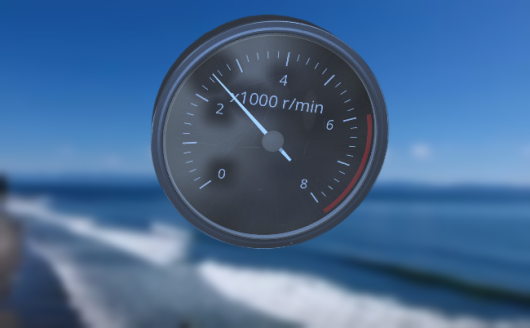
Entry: 2500 rpm
